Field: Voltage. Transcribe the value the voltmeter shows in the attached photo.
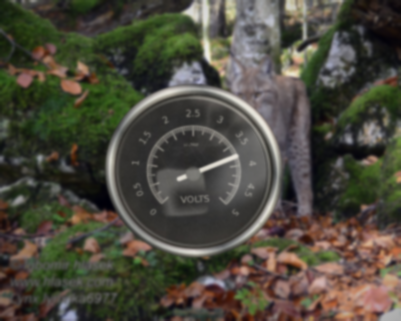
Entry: 3.75 V
